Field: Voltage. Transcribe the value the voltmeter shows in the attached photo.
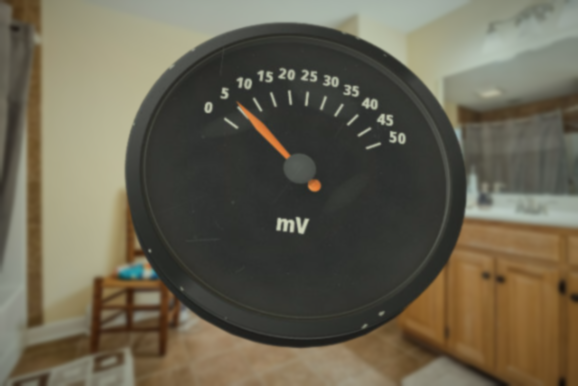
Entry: 5 mV
